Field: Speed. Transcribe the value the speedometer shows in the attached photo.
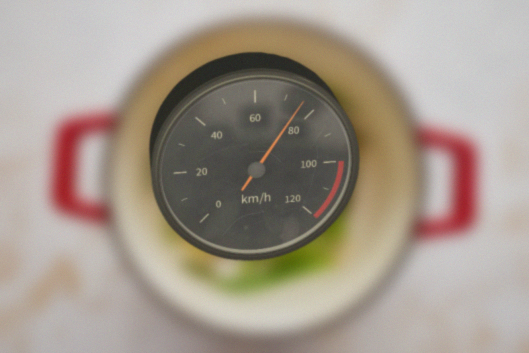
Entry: 75 km/h
